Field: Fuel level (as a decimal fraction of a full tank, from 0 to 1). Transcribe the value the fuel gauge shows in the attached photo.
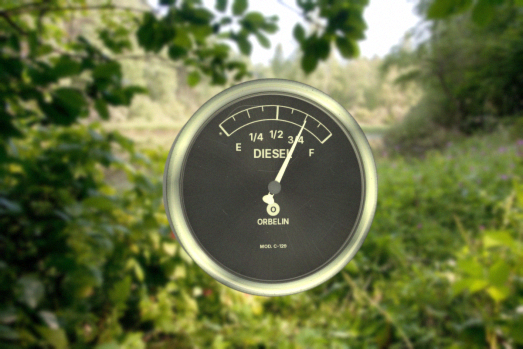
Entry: 0.75
